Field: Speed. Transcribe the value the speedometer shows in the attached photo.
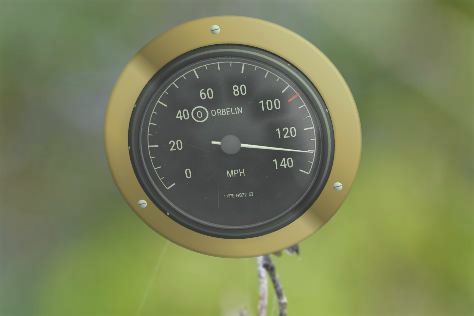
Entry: 130 mph
